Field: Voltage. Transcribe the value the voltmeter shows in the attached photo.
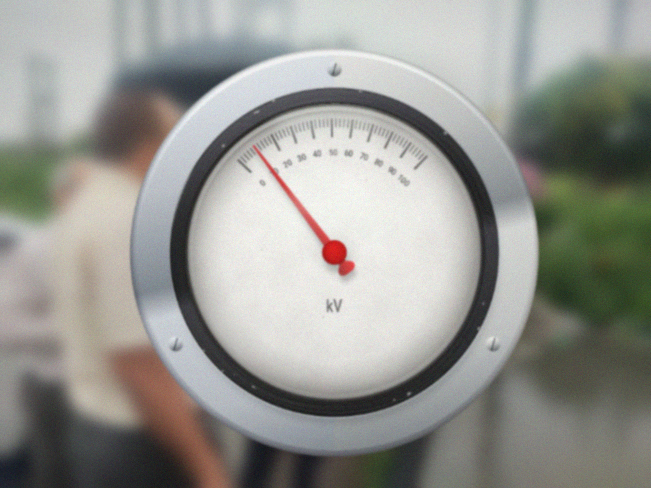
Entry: 10 kV
